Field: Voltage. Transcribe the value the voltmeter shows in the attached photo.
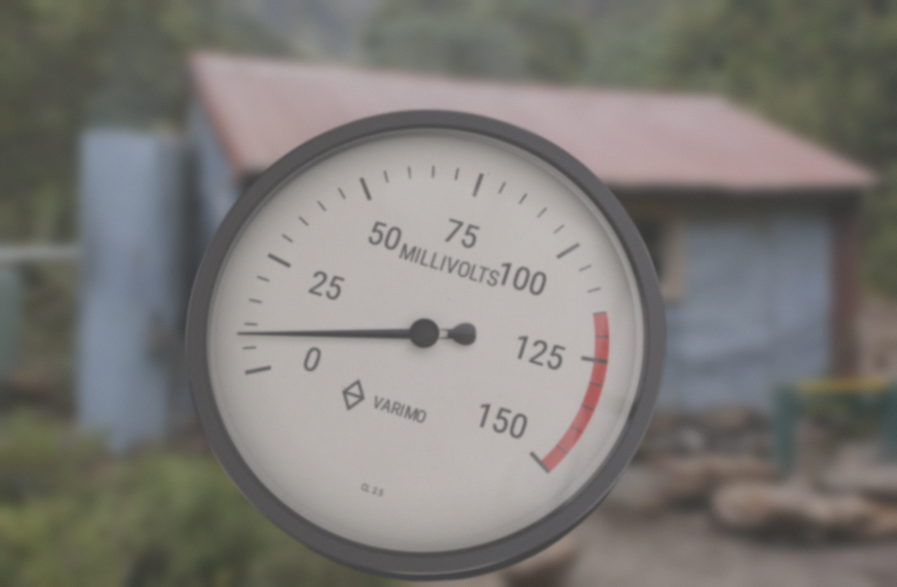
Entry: 7.5 mV
